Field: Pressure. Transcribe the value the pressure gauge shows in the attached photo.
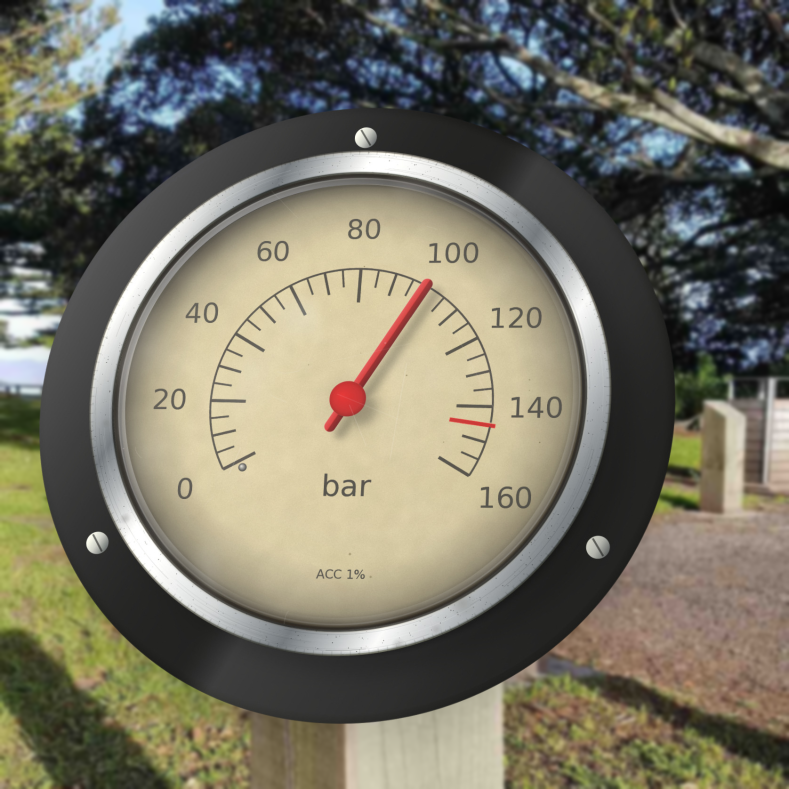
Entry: 100 bar
